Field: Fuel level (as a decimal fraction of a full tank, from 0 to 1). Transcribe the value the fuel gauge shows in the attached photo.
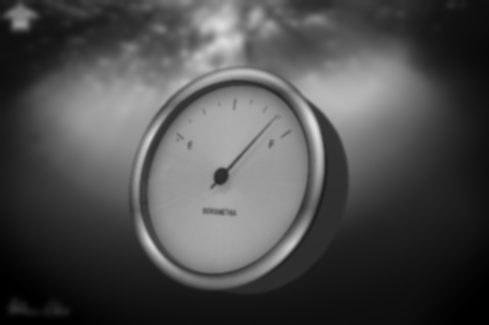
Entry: 0.875
